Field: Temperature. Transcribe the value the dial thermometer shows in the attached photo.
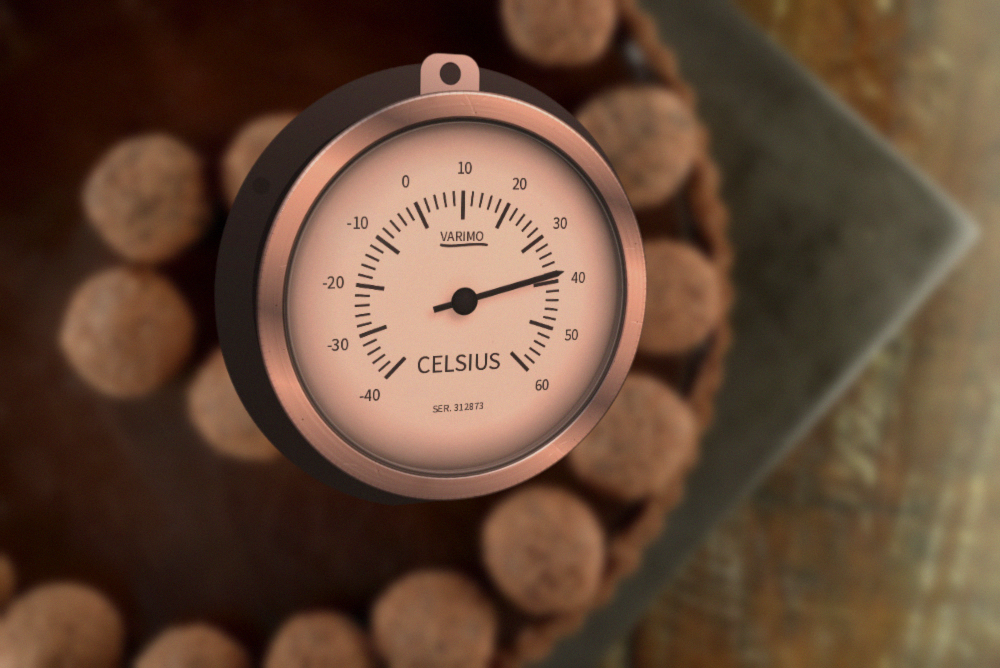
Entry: 38 °C
